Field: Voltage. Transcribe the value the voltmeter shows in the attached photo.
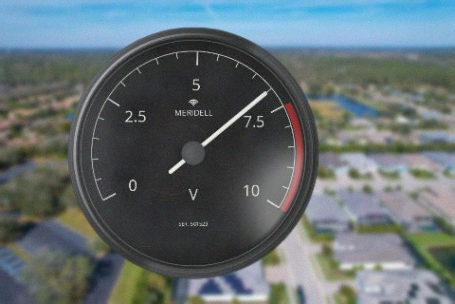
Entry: 7 V
